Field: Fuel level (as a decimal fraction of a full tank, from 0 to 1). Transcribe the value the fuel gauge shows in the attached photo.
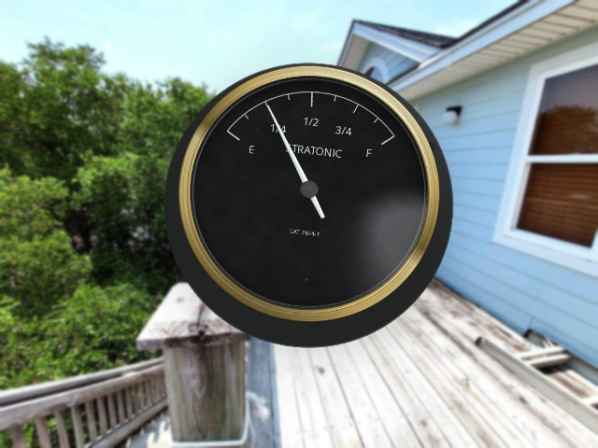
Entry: 0.25
